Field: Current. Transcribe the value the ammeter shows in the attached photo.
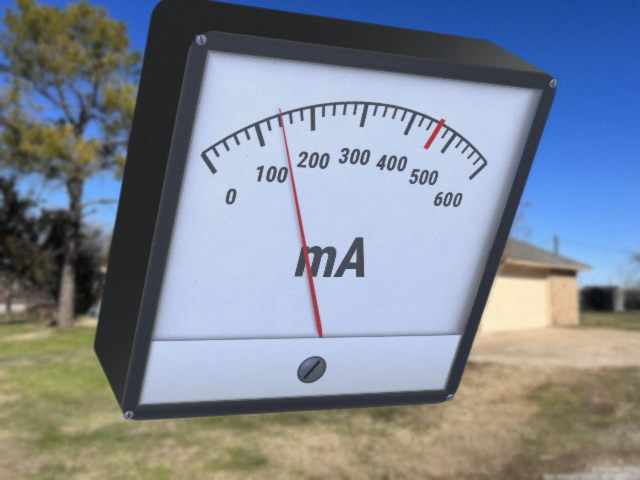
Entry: 140 mA
